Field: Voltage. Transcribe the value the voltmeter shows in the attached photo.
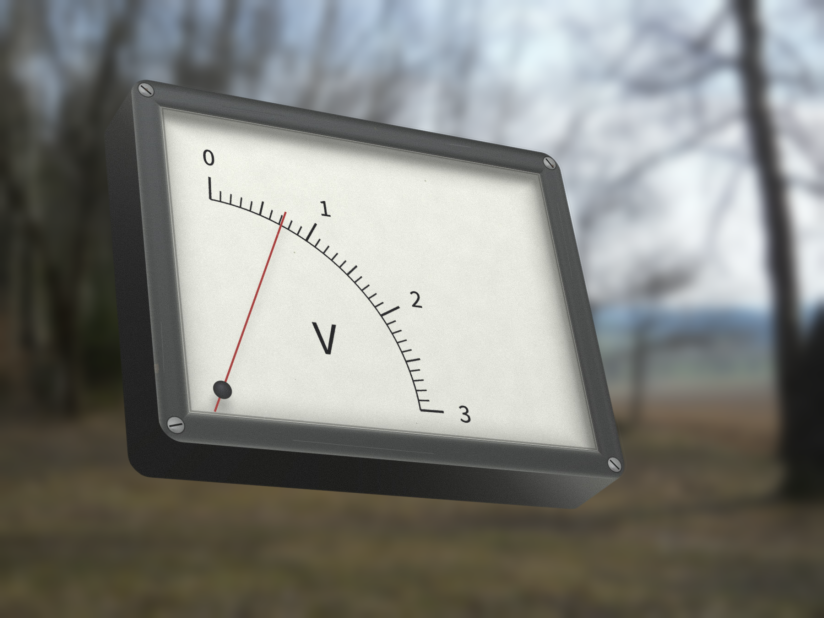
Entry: 0.7 V
